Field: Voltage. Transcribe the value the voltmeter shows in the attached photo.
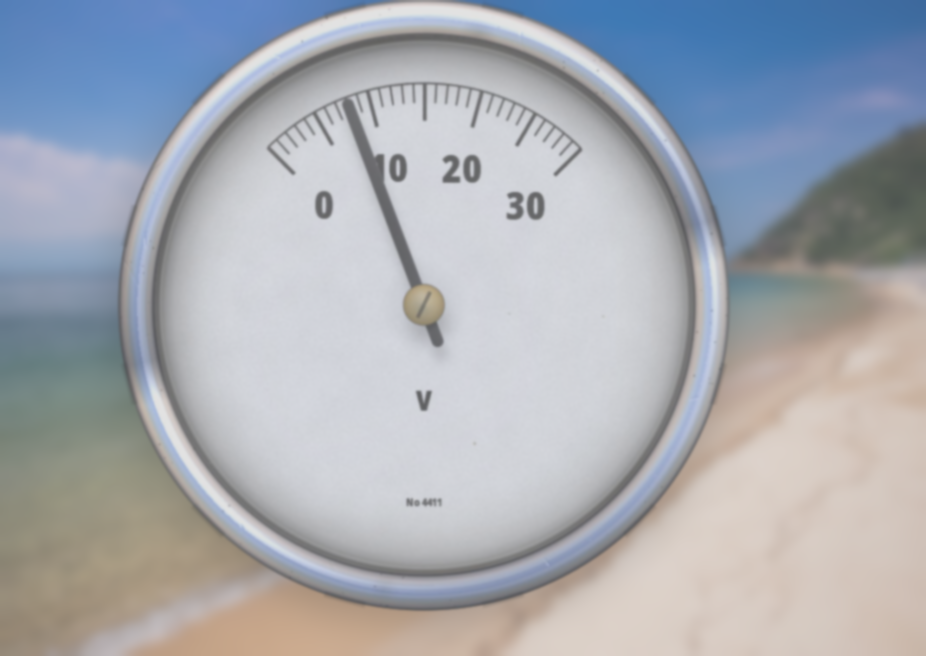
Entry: 8 V
